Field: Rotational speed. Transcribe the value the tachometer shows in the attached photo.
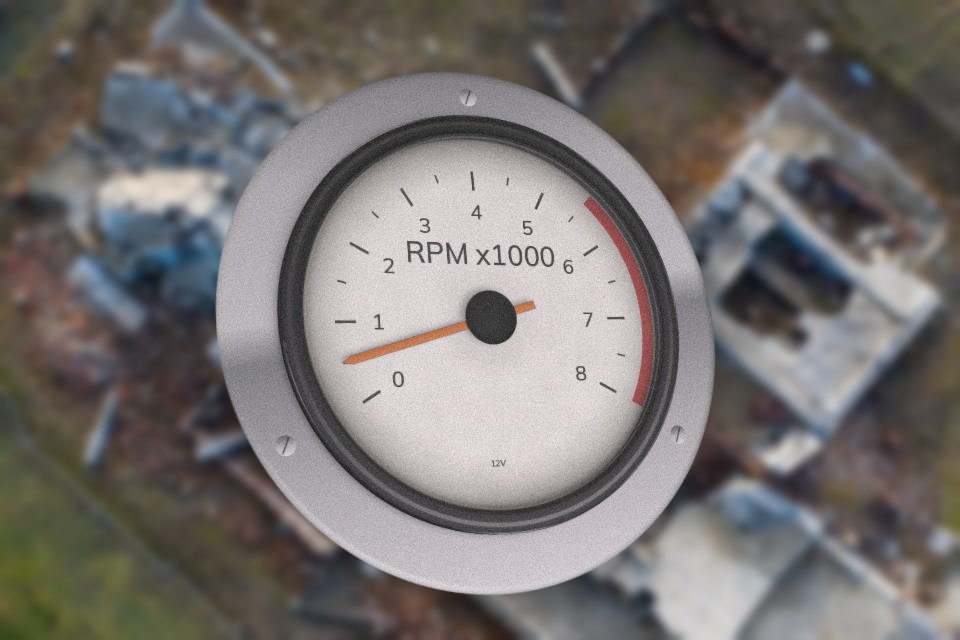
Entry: 500 rpm
